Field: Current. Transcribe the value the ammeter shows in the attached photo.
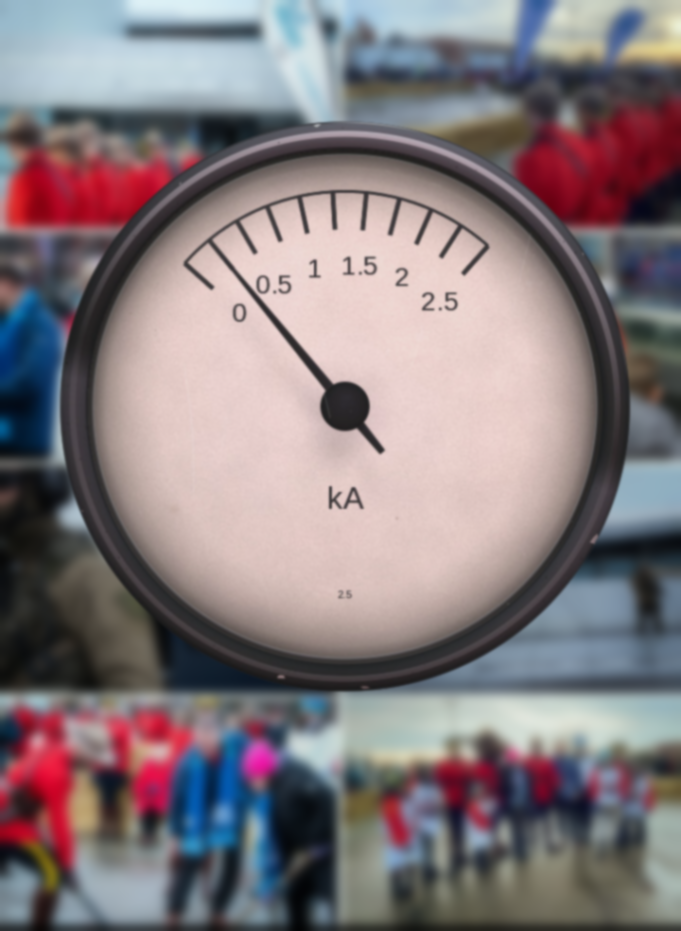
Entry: 0.25 kA
